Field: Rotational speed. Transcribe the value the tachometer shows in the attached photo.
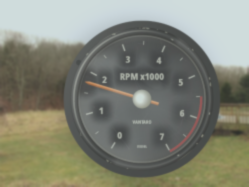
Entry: 1750 rpm
